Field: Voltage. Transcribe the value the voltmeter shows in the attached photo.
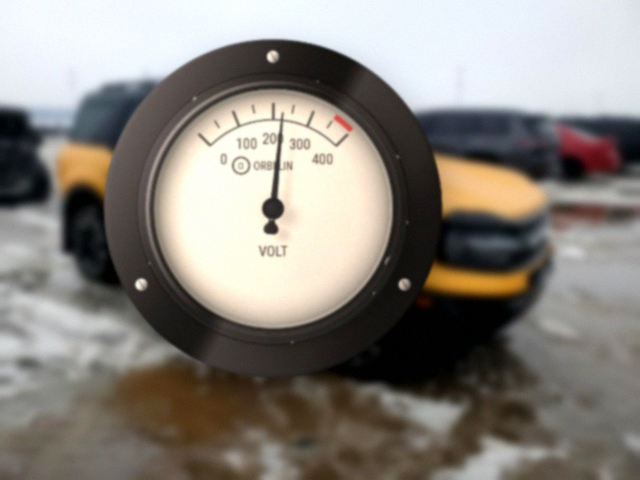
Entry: 225 V
